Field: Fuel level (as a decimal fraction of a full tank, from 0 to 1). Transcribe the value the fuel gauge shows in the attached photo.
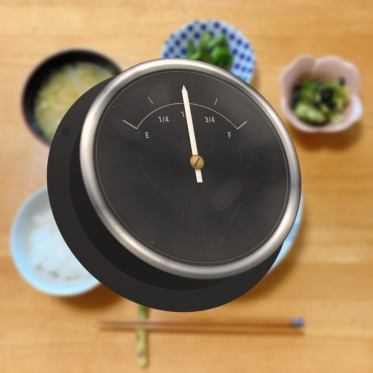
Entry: 0.5
